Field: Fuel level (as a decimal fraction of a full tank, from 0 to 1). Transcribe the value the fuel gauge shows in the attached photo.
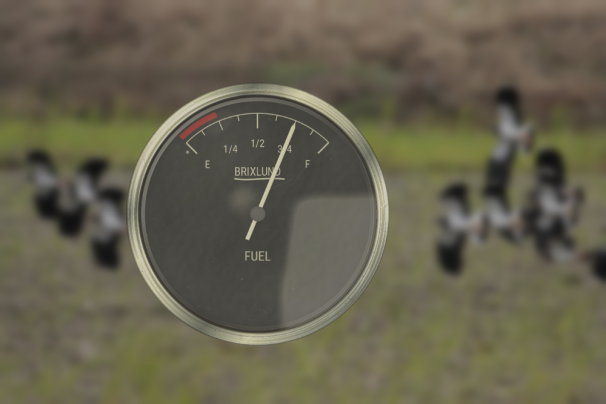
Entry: 0.75
